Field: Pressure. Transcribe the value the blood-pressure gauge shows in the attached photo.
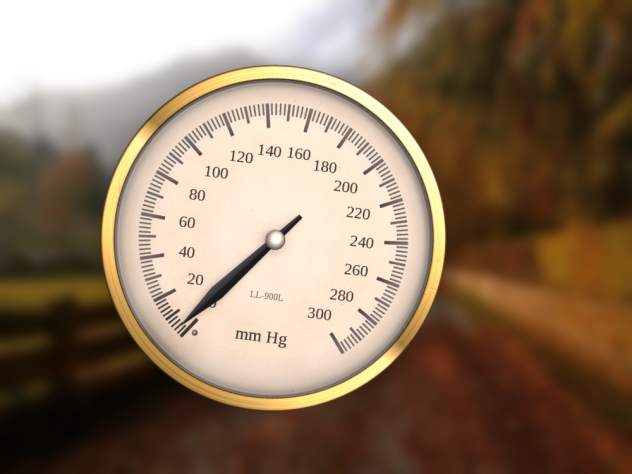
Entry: 4 mmHg
